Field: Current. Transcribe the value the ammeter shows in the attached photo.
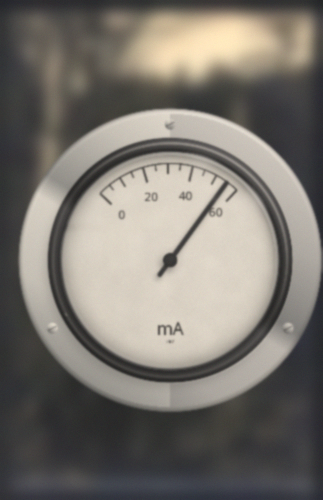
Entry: 55 mA
